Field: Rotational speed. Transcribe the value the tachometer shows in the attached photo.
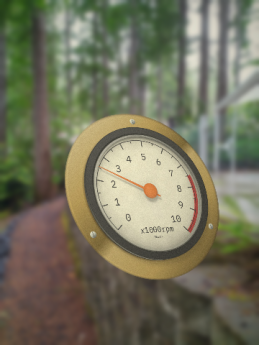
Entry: 2500 rpm
